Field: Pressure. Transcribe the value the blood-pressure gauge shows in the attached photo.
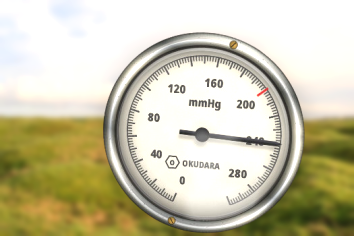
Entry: 240 mmHg
